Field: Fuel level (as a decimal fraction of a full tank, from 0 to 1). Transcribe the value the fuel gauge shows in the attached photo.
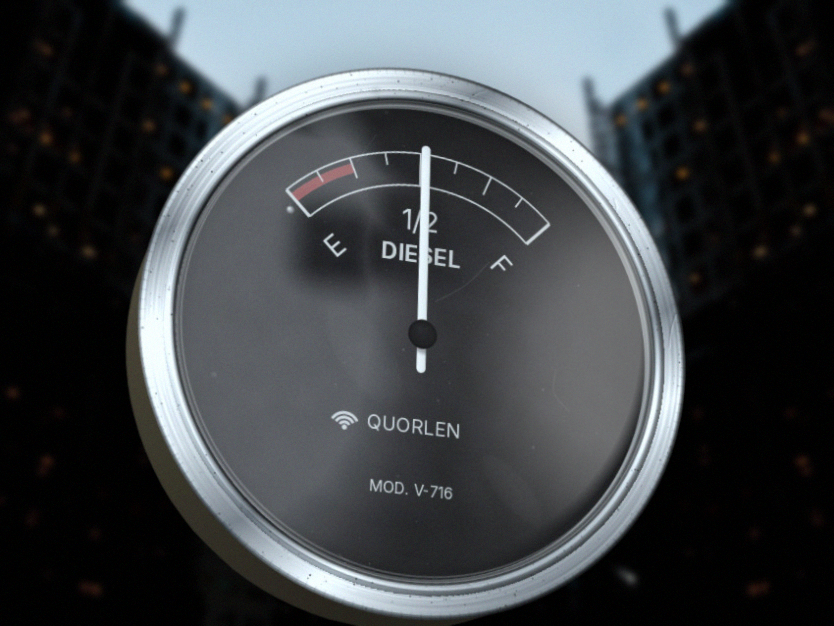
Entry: 0.5
